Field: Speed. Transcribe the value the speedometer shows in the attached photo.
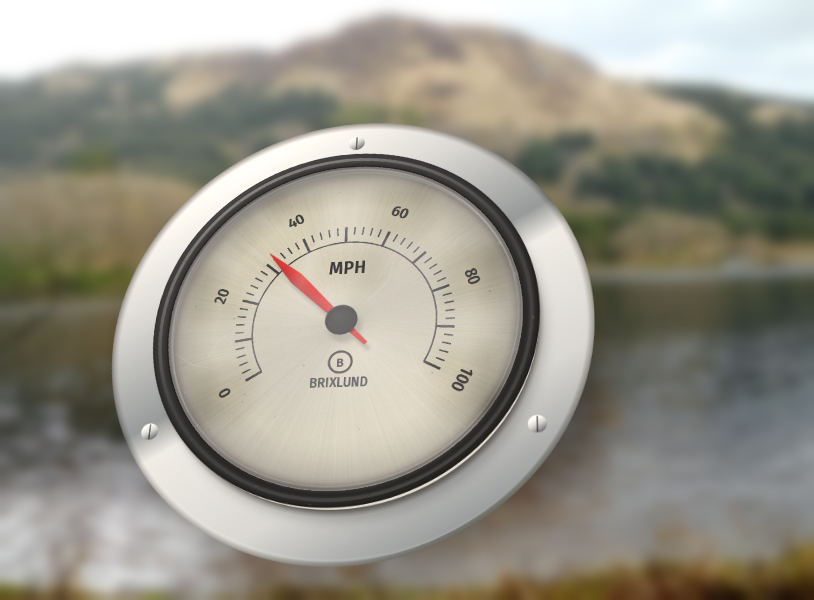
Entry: 32 mph
